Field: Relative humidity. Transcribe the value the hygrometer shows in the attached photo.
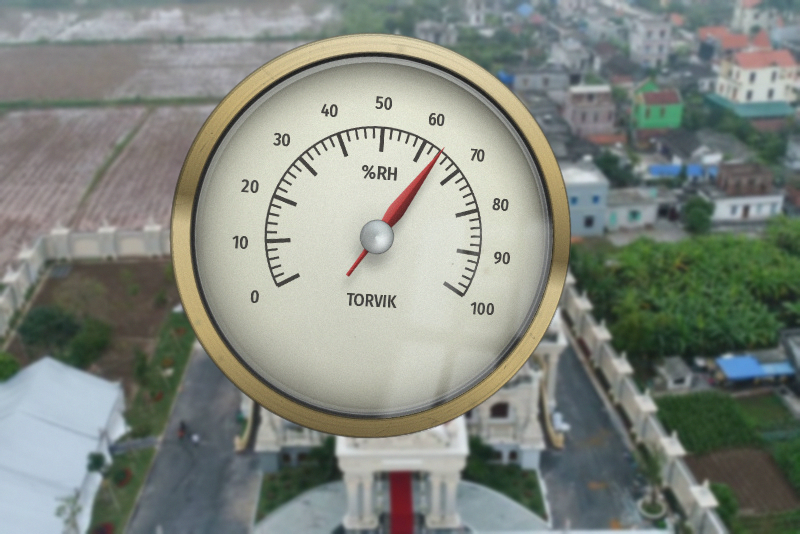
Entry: 64 %
